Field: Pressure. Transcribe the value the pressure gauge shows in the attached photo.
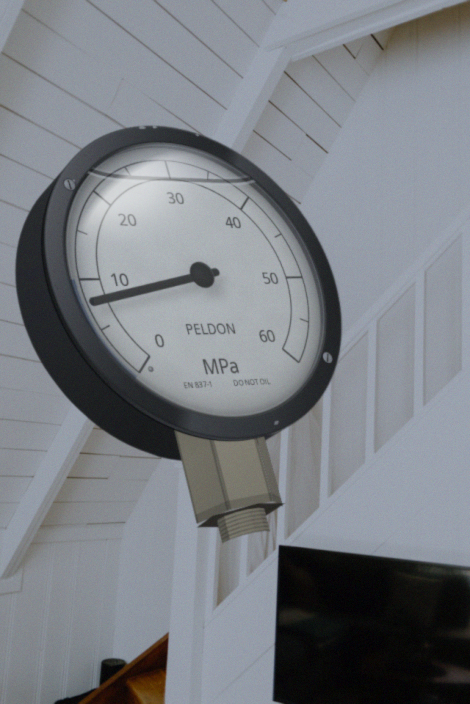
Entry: 7.5 MPa
